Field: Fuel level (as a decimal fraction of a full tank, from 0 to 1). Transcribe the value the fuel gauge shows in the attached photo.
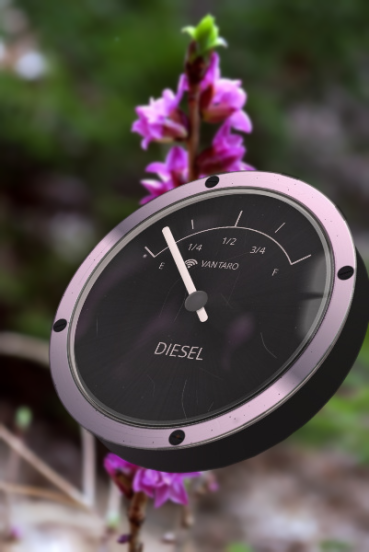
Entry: 0.125
